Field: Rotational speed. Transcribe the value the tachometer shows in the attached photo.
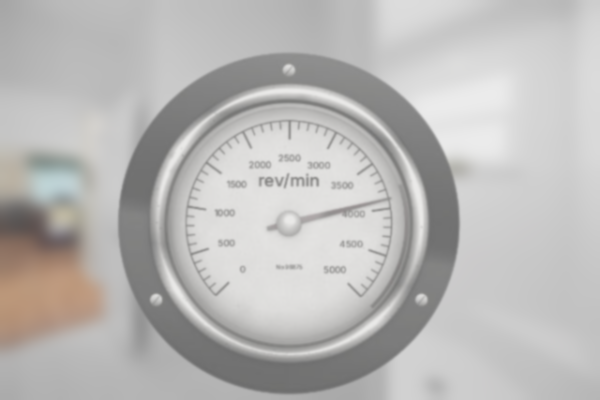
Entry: 3900 rpm
